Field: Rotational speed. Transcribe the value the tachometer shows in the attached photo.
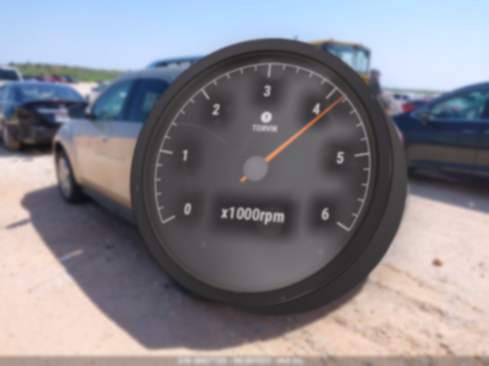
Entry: 4200 rpm
